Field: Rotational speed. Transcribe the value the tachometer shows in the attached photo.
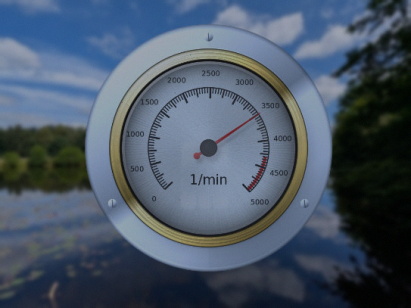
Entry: 3500 rpm
